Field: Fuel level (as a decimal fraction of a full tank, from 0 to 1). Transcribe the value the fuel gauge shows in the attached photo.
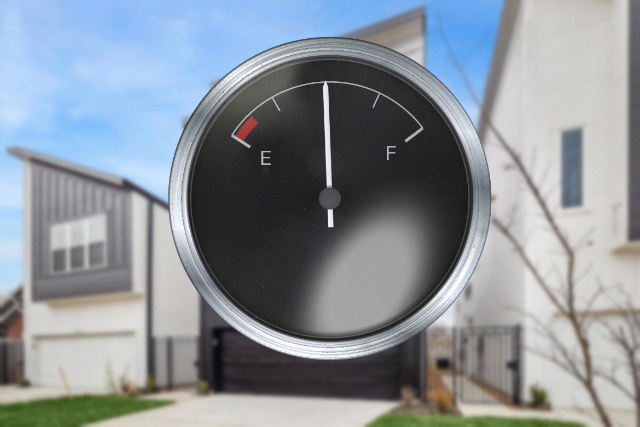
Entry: 0.5
